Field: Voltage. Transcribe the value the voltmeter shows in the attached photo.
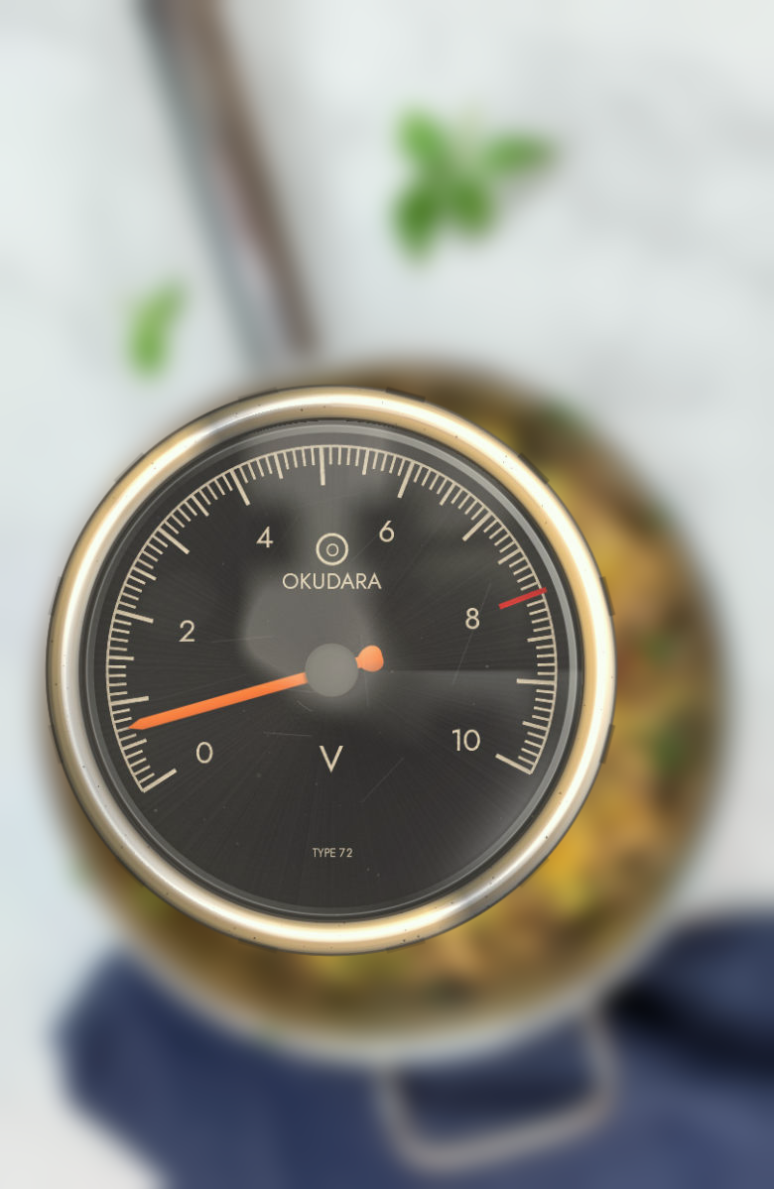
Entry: 0.7 V
